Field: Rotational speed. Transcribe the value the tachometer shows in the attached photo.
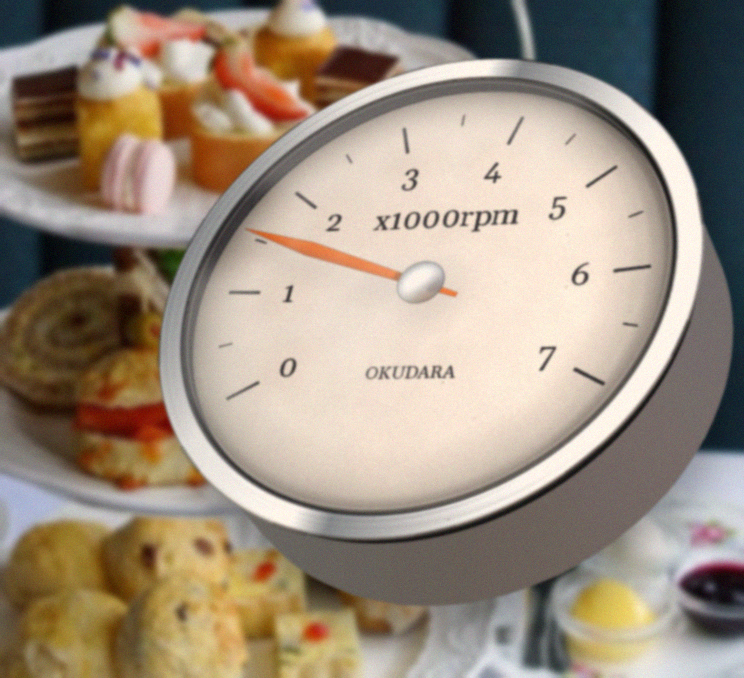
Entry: 1500 rpm
